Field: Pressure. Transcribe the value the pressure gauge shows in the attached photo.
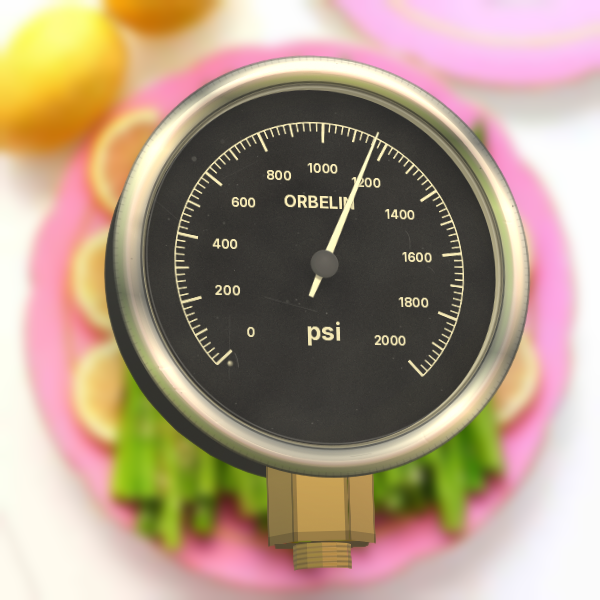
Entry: 1160 psi
